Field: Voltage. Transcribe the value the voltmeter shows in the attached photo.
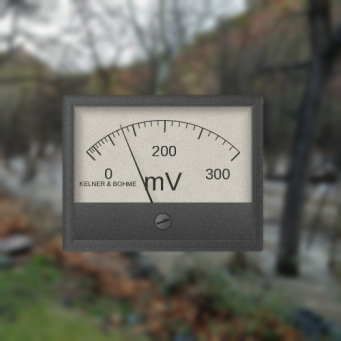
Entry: 130 mV
